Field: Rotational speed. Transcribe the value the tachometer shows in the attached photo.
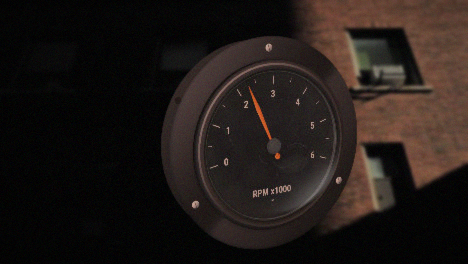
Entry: 2250 rpm
